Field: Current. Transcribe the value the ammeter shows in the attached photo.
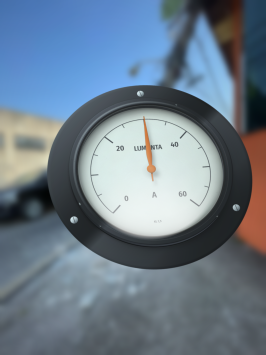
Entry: 30 A
